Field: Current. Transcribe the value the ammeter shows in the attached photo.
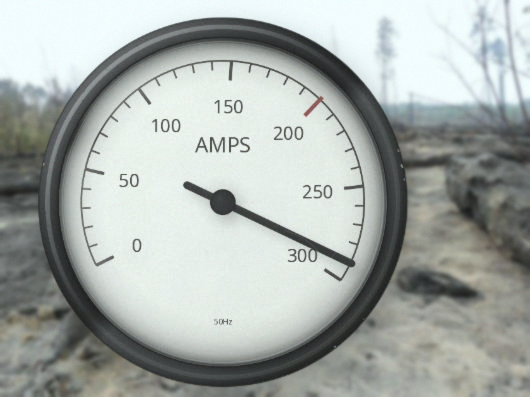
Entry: 290 A
